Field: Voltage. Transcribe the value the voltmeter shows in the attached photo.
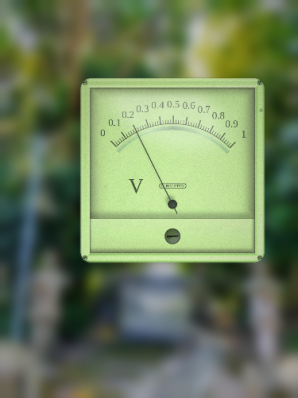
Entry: 0.2 V
